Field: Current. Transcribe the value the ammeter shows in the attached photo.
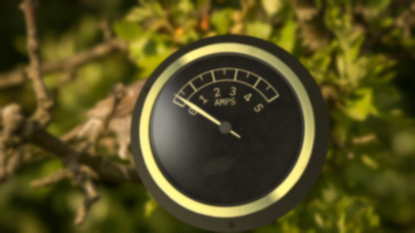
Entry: 0.25 A
